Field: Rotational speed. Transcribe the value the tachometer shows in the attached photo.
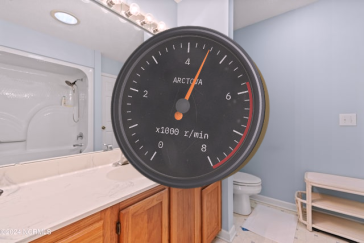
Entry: 4600 rpm
